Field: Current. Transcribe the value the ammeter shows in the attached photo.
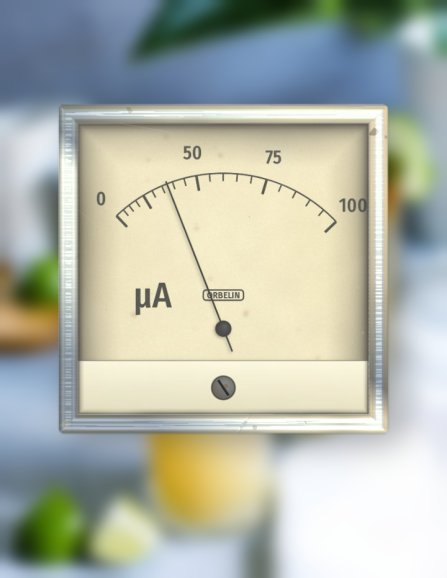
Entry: 37.5 µA
